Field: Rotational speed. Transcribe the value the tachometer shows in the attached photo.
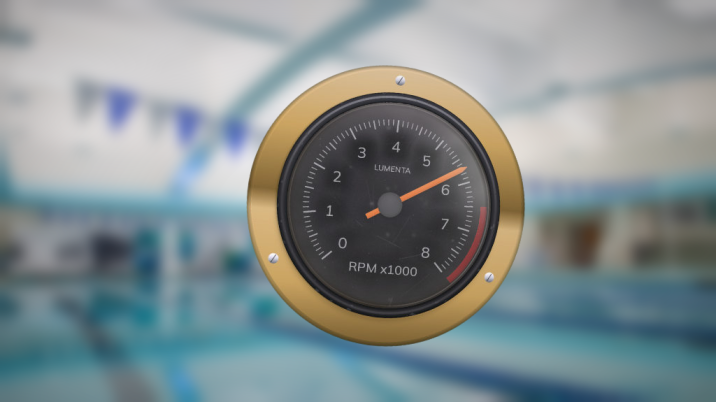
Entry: 5700 rpm
